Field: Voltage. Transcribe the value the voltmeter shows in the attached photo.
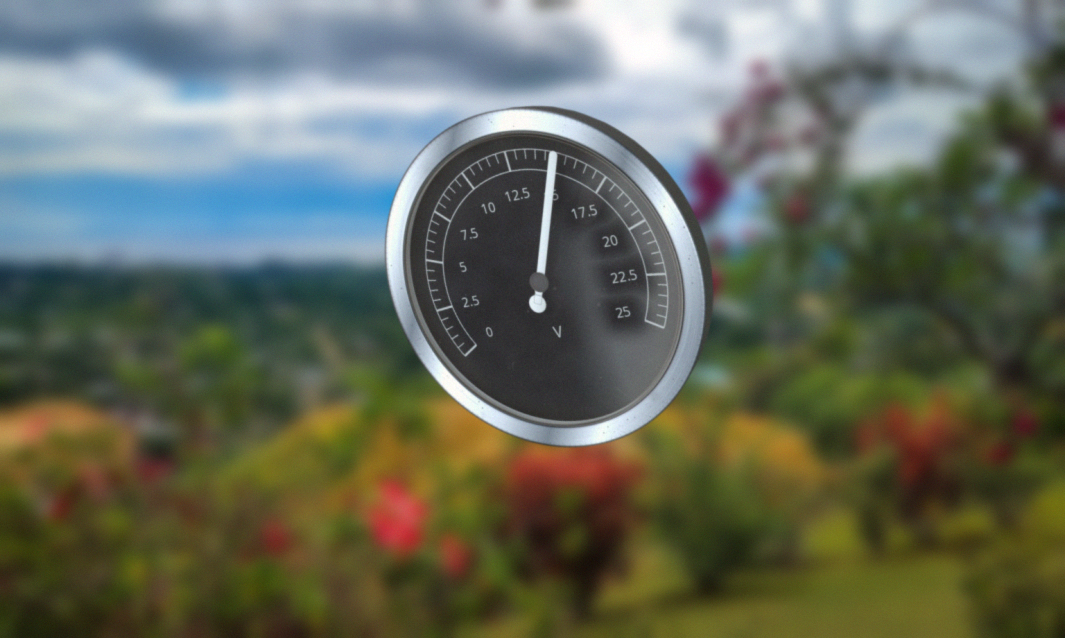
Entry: 15 V
